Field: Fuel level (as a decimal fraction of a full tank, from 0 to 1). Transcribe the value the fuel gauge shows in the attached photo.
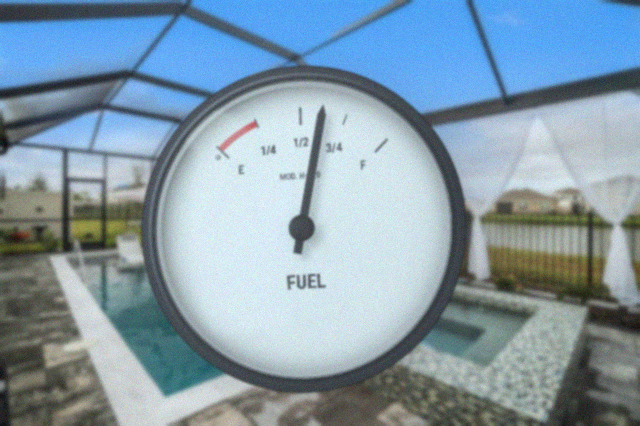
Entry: 0.625
